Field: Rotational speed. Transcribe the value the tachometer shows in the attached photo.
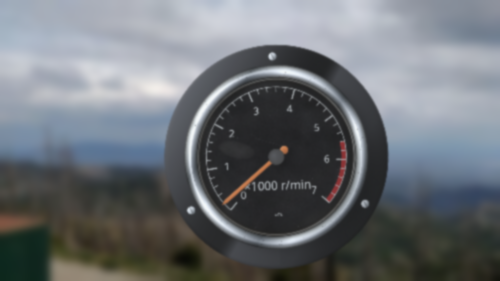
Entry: 200 rpm
